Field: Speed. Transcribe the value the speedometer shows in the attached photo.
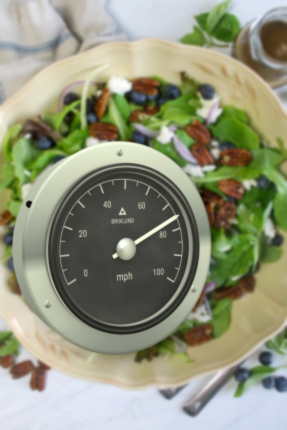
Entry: 75 mph
